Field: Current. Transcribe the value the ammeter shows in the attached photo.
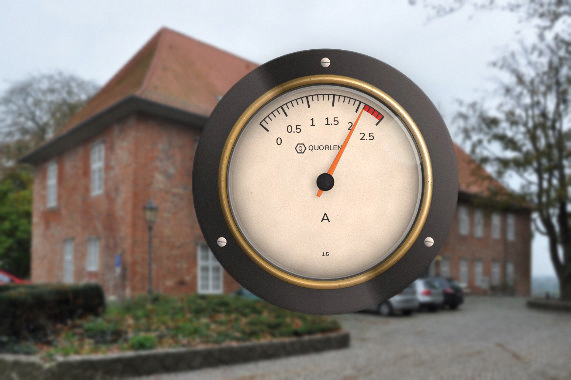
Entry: 2.1 A
